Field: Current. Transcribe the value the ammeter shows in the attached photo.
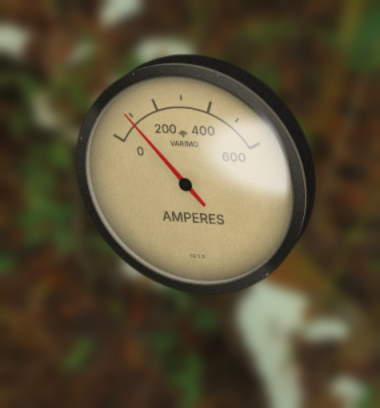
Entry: 100 A
